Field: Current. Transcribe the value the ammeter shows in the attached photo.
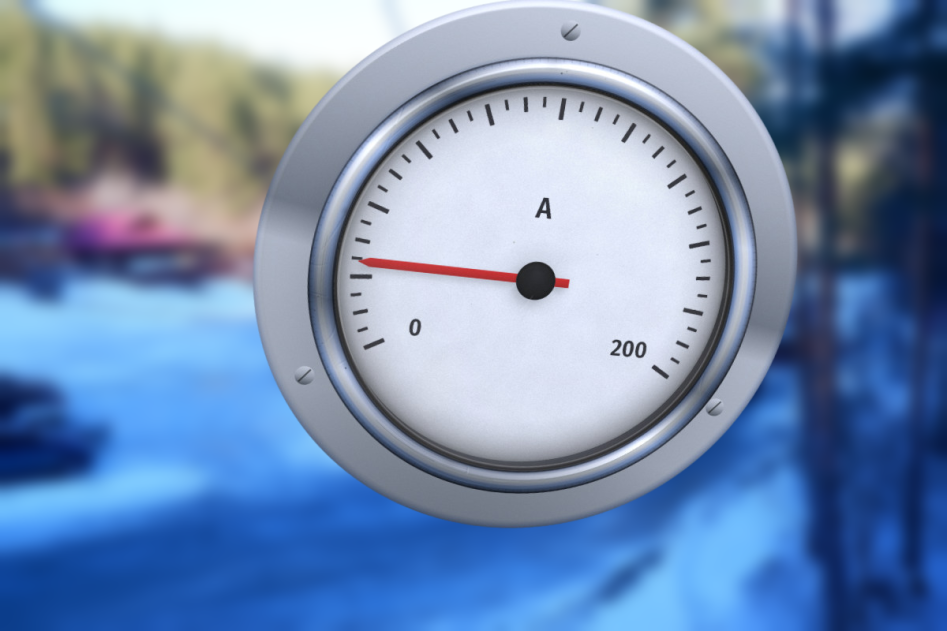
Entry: 25 A
